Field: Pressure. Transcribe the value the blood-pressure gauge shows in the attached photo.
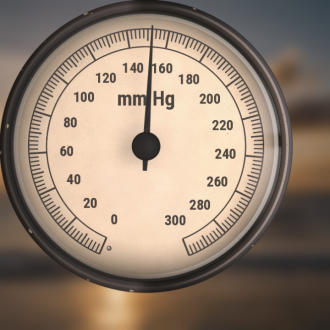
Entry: 152 mmHg
